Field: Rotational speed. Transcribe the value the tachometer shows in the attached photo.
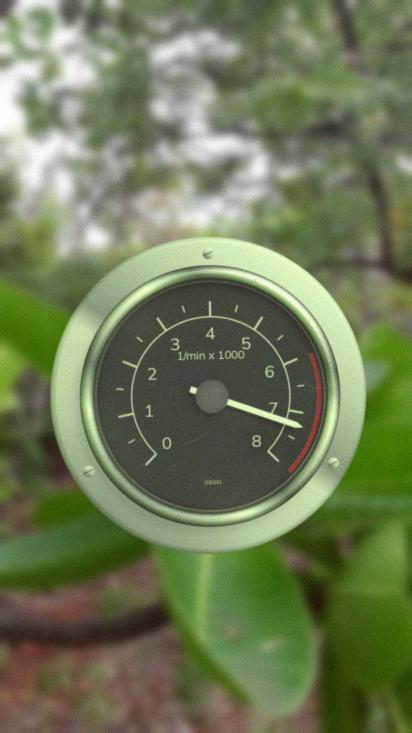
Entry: 7250 rpm
